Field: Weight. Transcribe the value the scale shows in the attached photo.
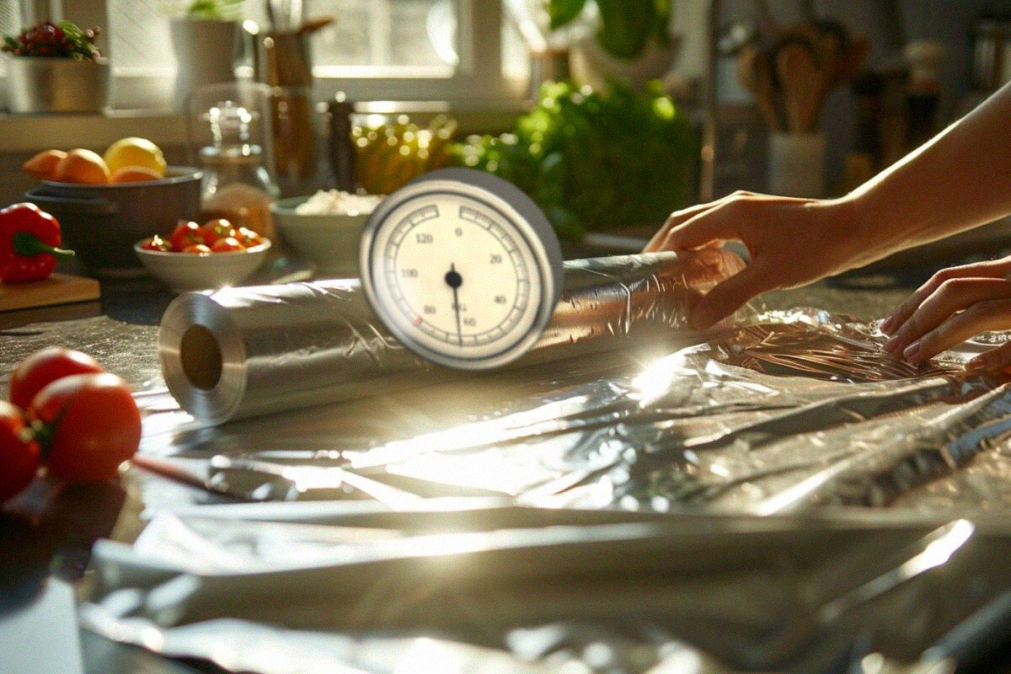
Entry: 65 kg
